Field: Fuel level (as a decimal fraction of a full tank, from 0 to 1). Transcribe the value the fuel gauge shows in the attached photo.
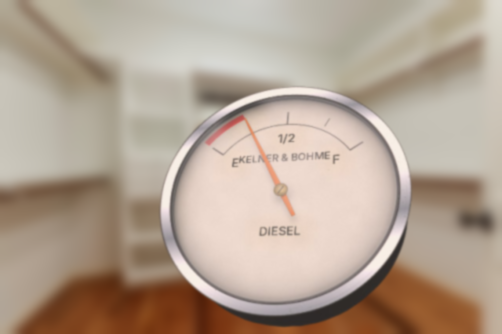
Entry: 0.25
